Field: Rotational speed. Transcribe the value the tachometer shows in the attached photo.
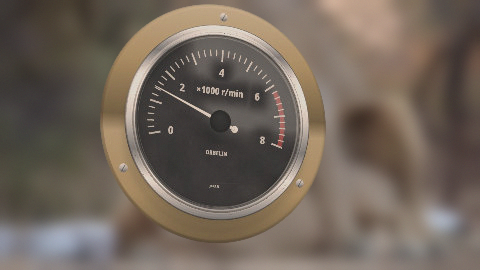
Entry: 1400 rpm
